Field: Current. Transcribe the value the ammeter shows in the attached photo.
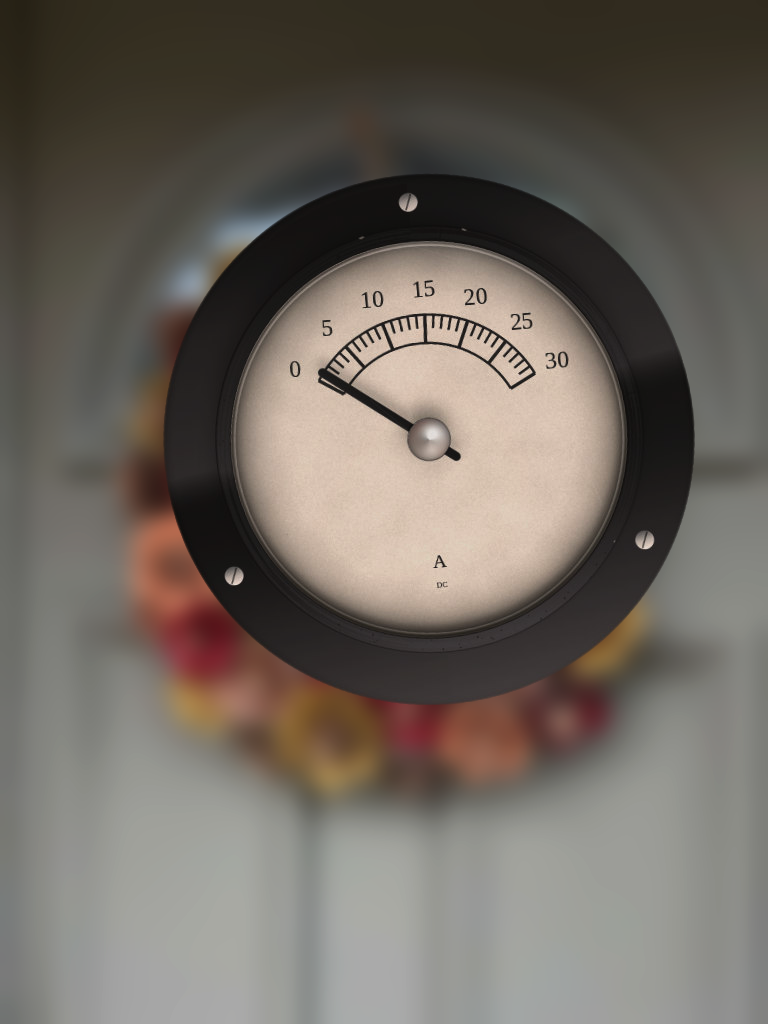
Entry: 1 A
